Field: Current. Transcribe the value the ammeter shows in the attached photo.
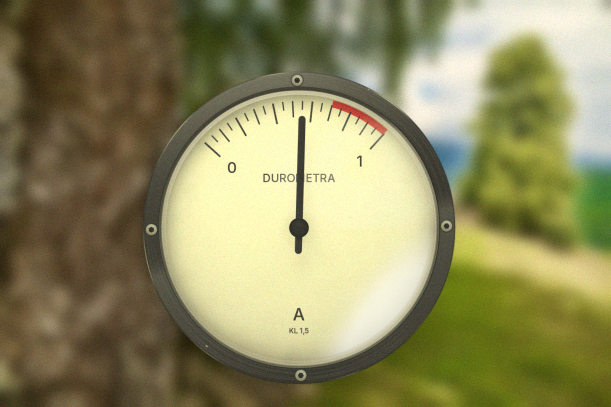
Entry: 0.55 A
